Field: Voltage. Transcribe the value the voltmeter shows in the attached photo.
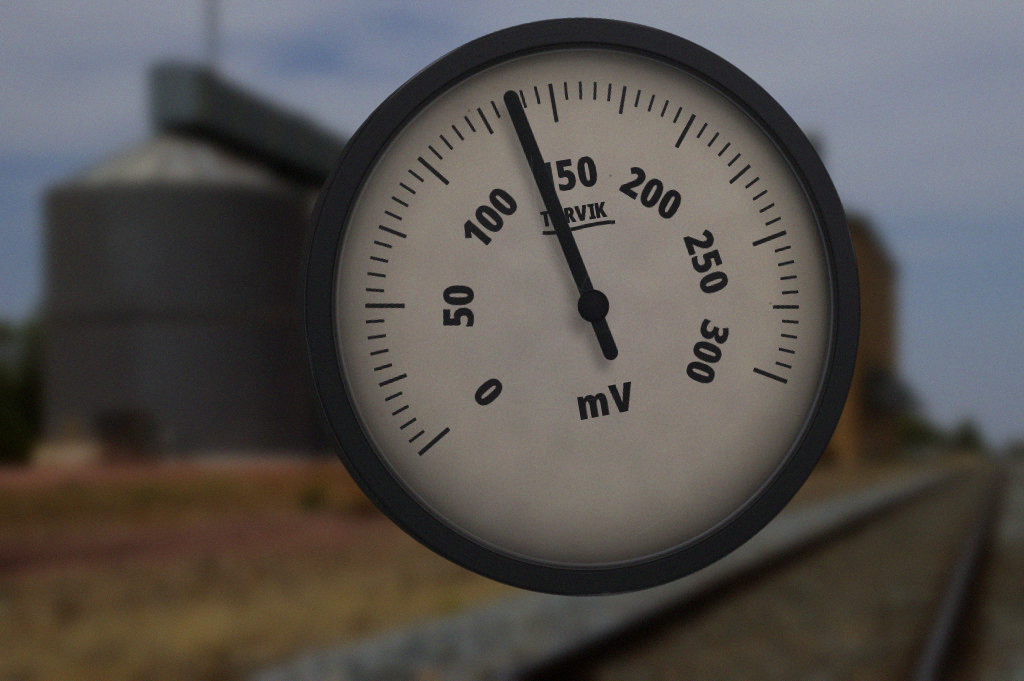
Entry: 135 mV
